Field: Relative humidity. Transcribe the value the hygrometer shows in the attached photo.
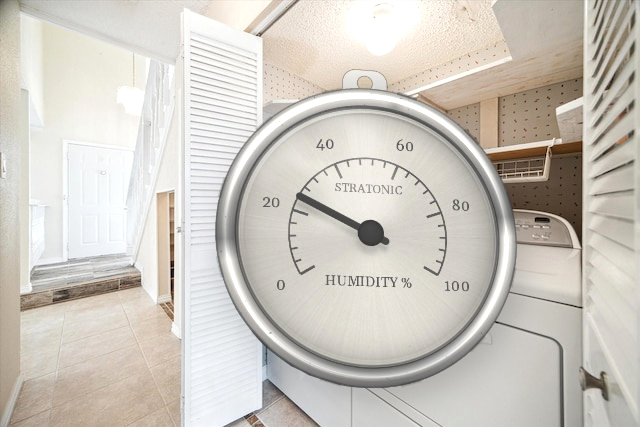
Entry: 24 %
